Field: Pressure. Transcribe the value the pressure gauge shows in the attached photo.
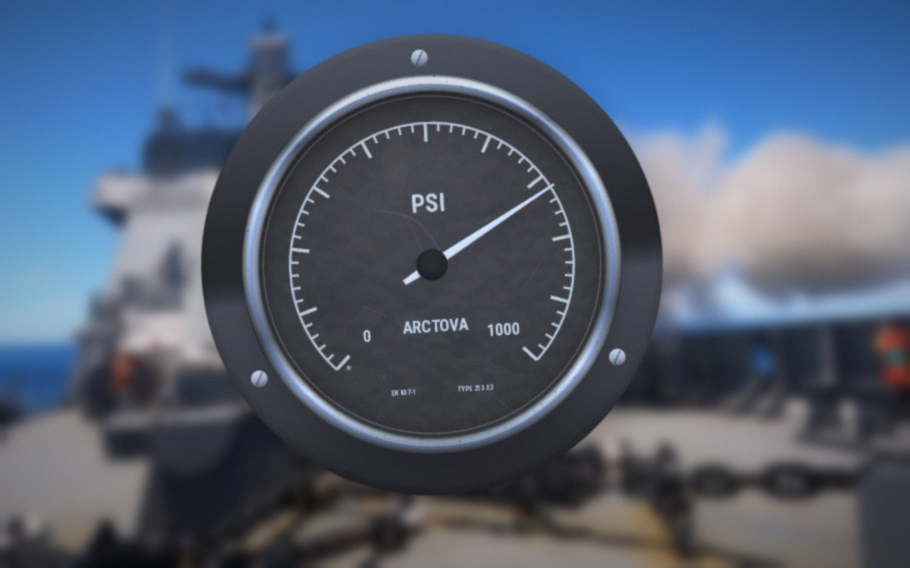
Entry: 720 psi
